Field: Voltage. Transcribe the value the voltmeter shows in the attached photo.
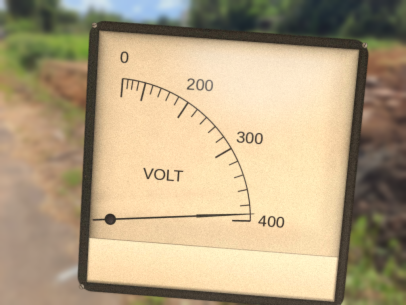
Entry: 390 V
